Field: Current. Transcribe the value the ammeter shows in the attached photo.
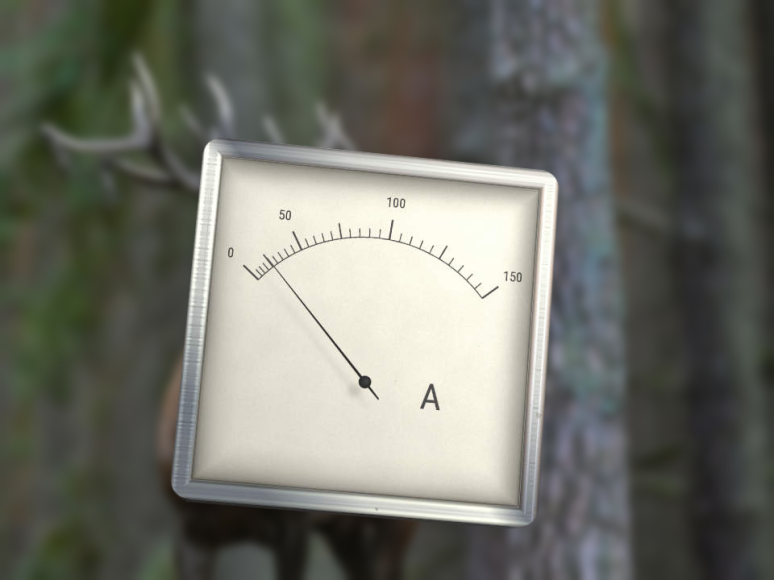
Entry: 25 A
